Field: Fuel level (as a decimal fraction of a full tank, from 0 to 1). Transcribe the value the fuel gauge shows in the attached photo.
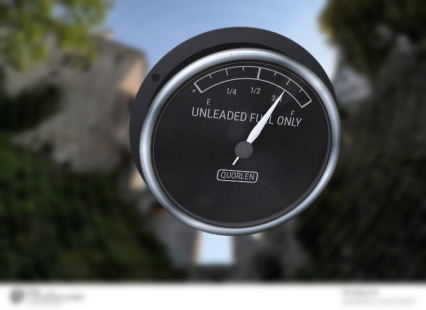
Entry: 0.75
